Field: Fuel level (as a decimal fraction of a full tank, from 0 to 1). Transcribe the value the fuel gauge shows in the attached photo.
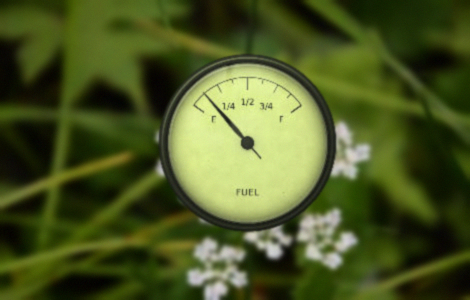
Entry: 0.125
